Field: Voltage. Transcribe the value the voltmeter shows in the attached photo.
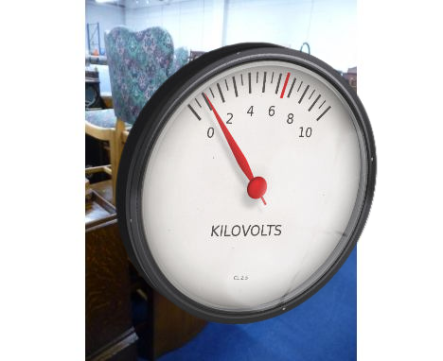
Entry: 1 kV
